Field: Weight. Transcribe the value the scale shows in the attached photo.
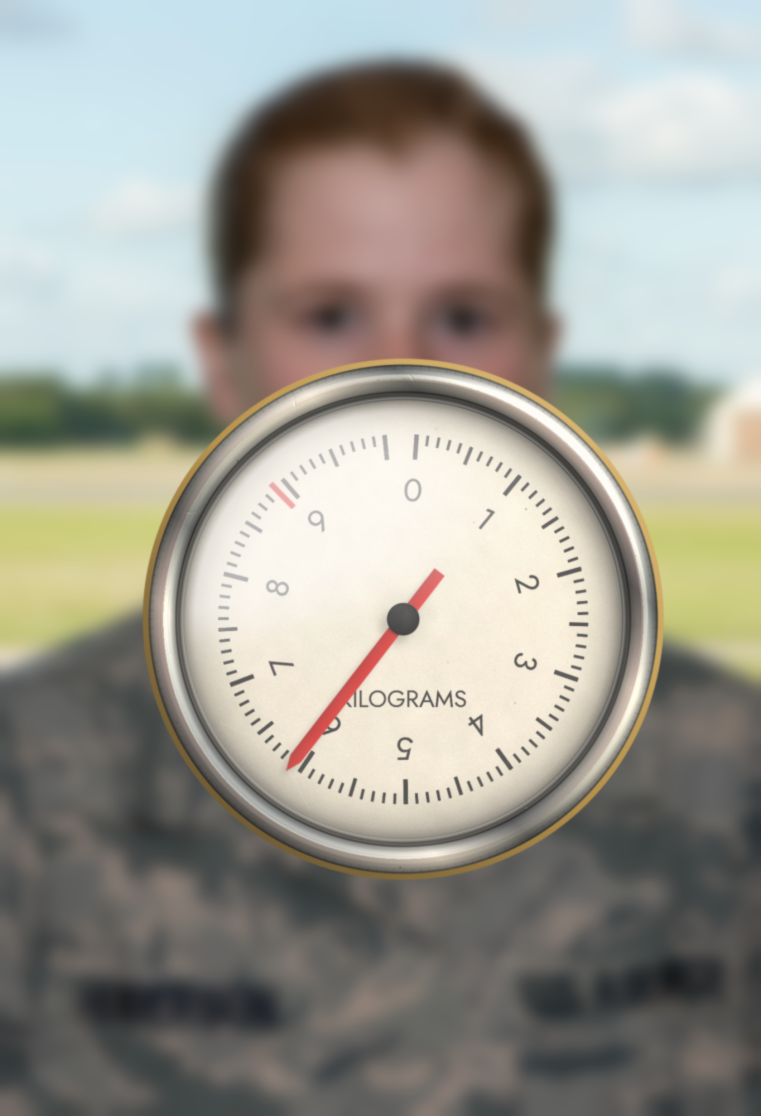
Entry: 6.1 kg
